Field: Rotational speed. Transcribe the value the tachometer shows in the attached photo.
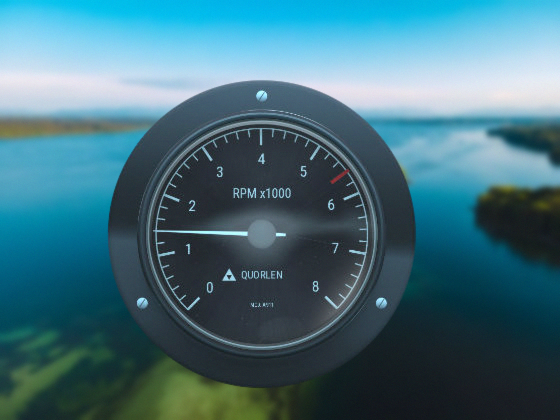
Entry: 1400 rpm
